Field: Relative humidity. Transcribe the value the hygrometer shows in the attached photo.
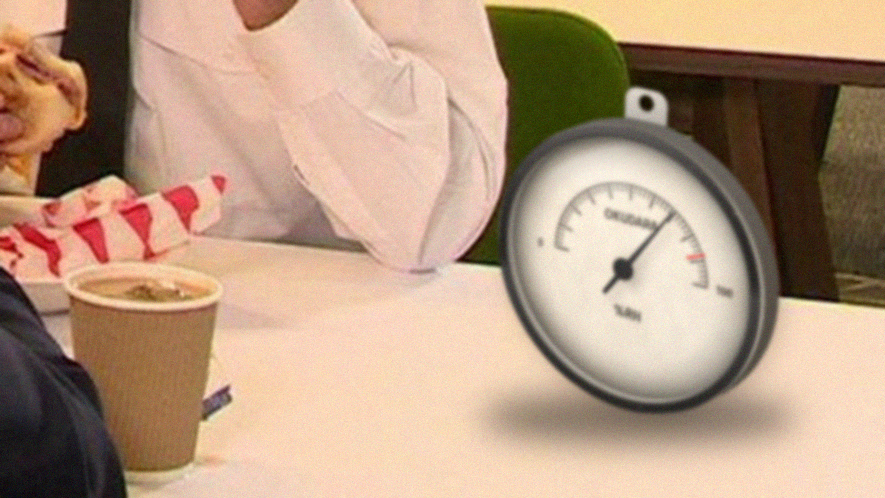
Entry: 70 %
